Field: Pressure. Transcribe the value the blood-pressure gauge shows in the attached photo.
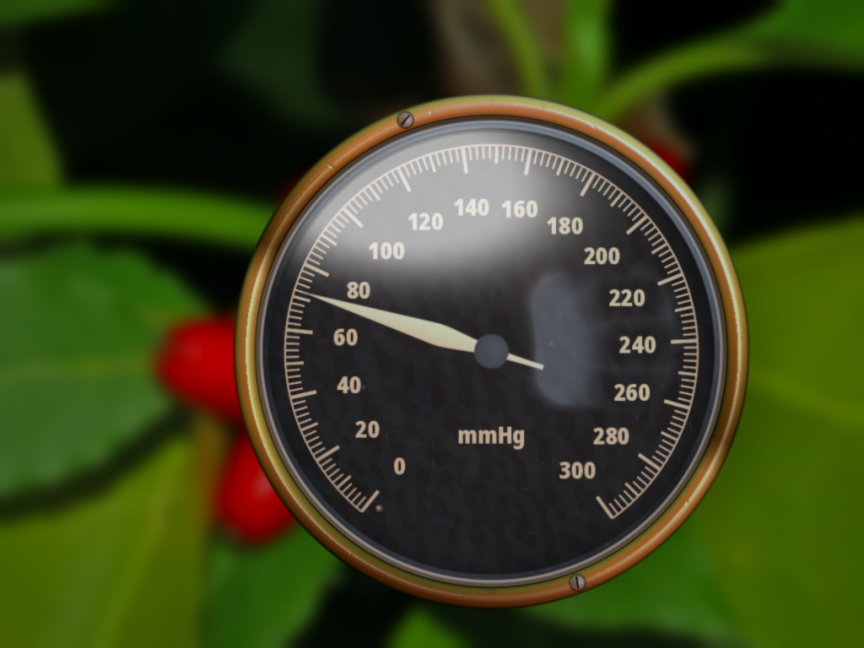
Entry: 72 mmHg
